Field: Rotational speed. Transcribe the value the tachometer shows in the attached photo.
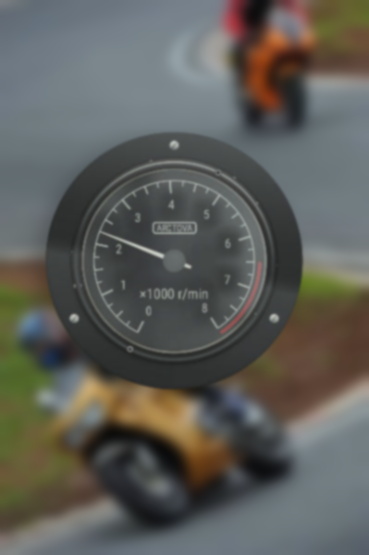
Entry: 2250 rpm
